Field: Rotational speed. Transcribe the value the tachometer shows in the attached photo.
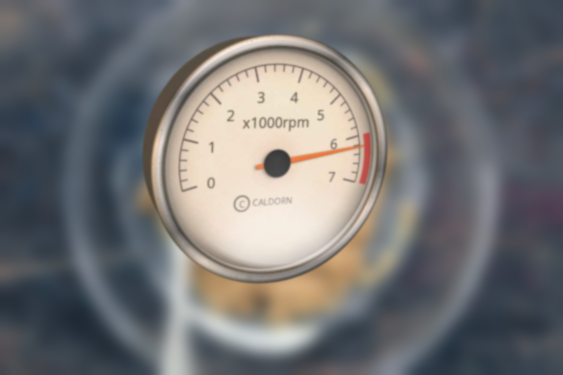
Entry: 6200 rpm
